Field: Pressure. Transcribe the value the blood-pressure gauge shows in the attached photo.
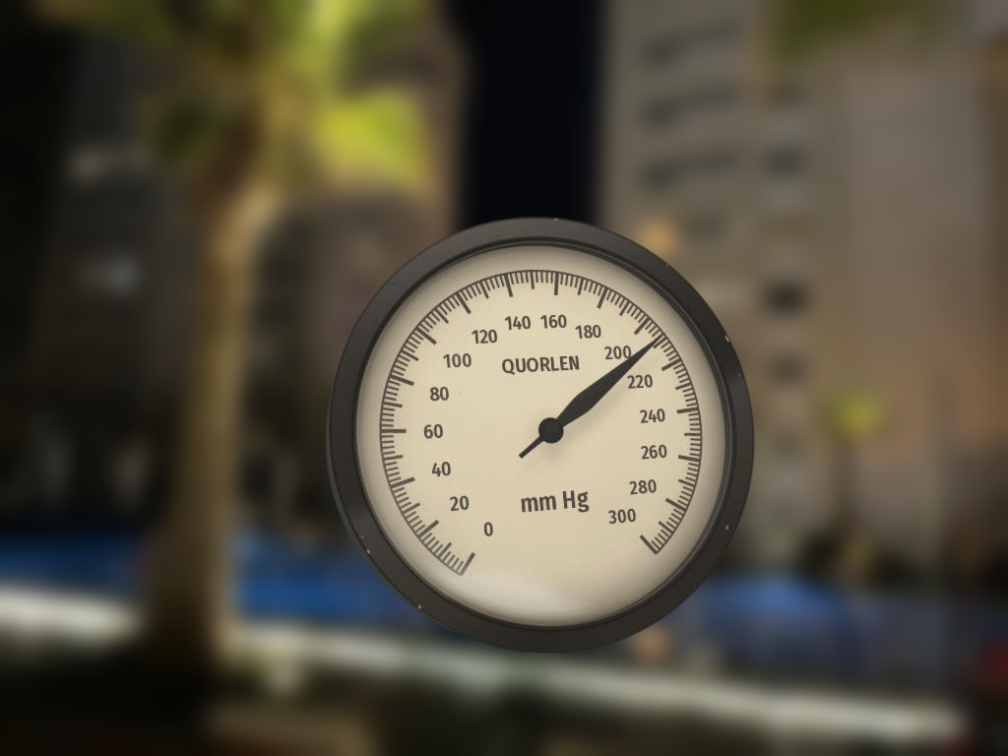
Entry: 208 mmHg
